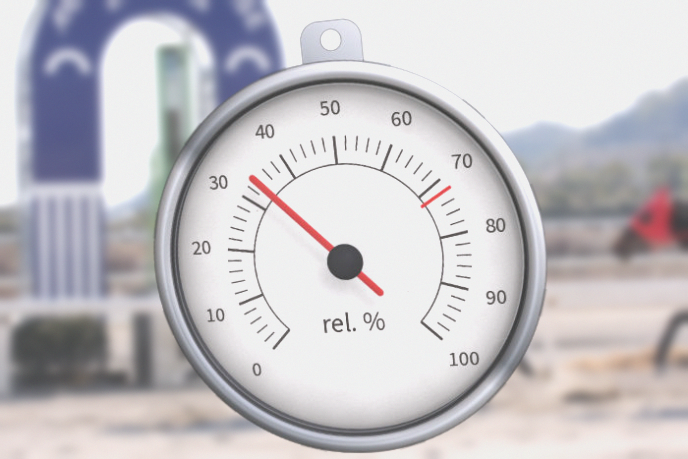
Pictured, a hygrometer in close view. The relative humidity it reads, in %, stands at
34 %
